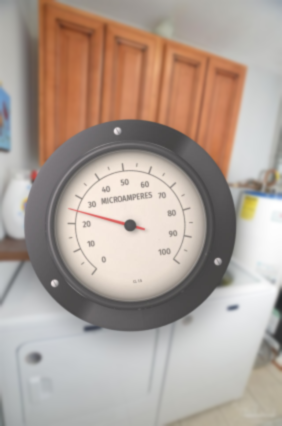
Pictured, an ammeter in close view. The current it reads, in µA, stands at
25 µA
